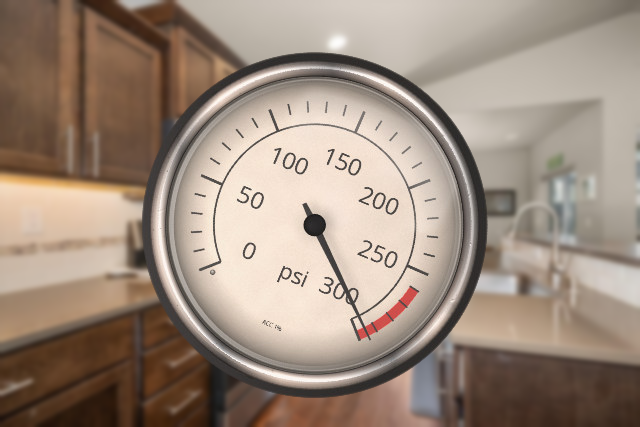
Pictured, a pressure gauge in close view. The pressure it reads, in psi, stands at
295 psi
